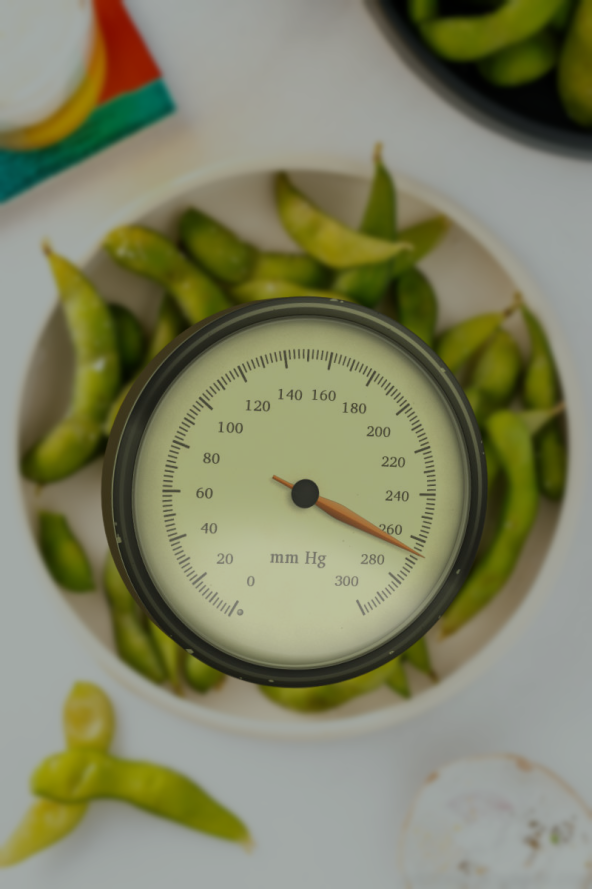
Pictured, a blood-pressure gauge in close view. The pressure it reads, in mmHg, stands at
266 mmHg
